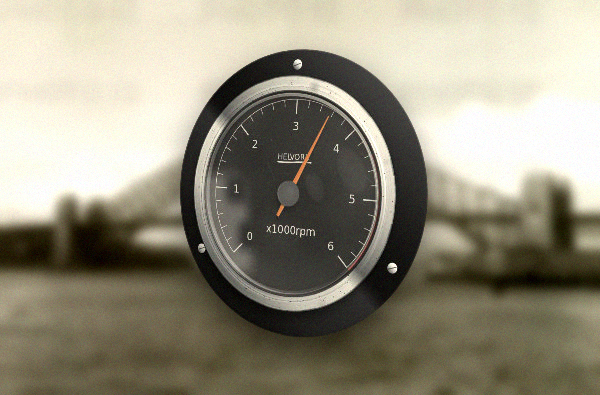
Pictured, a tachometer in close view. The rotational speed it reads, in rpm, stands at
3600 rpm
